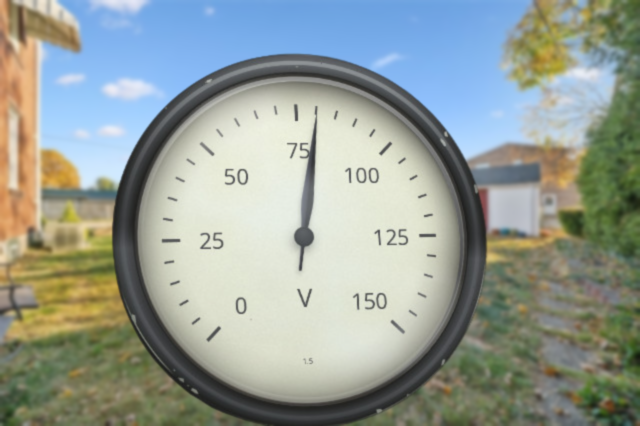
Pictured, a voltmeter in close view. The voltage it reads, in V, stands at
80 V
